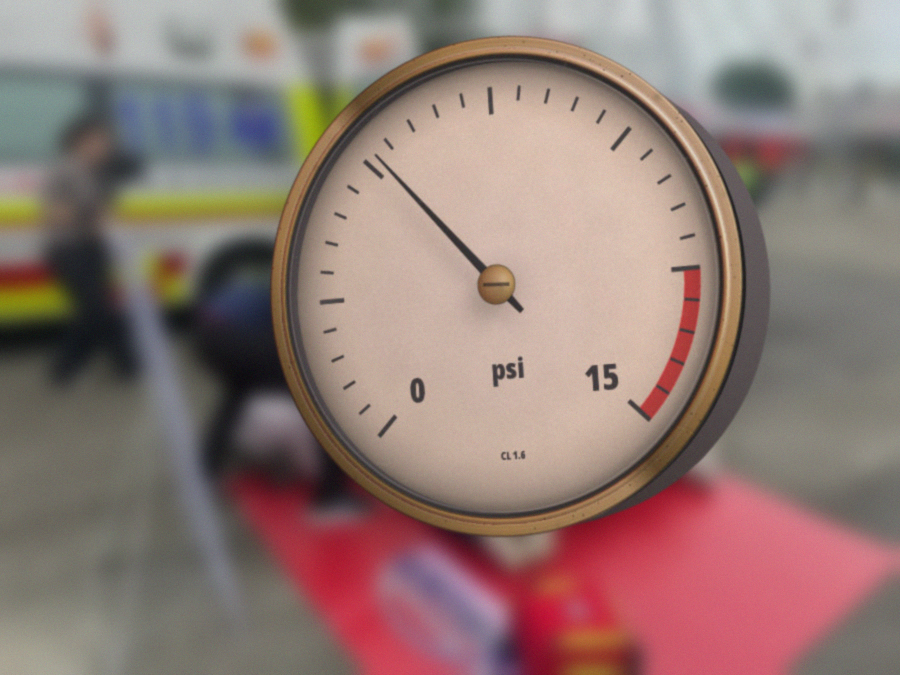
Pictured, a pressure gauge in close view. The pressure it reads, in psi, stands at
5.25 psi
